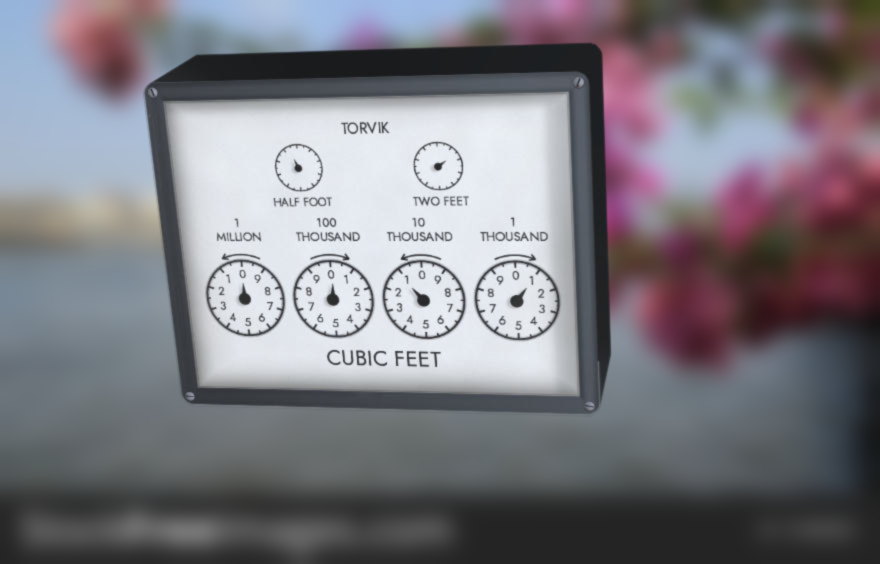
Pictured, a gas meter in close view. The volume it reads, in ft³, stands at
1100 ft³
